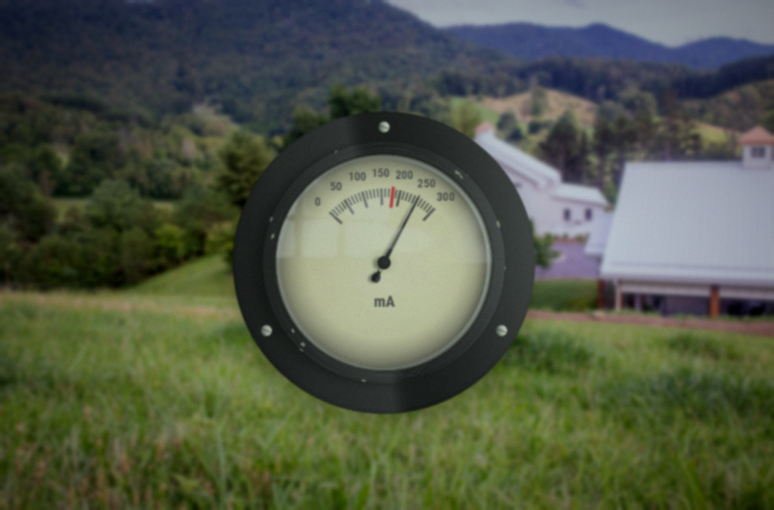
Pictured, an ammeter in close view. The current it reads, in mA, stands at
250 mA
